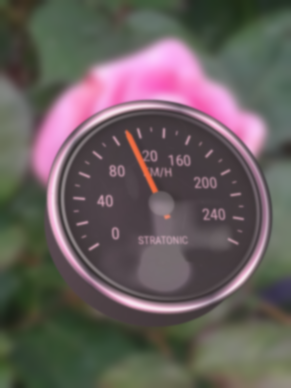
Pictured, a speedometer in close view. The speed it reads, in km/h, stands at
110 km/h
